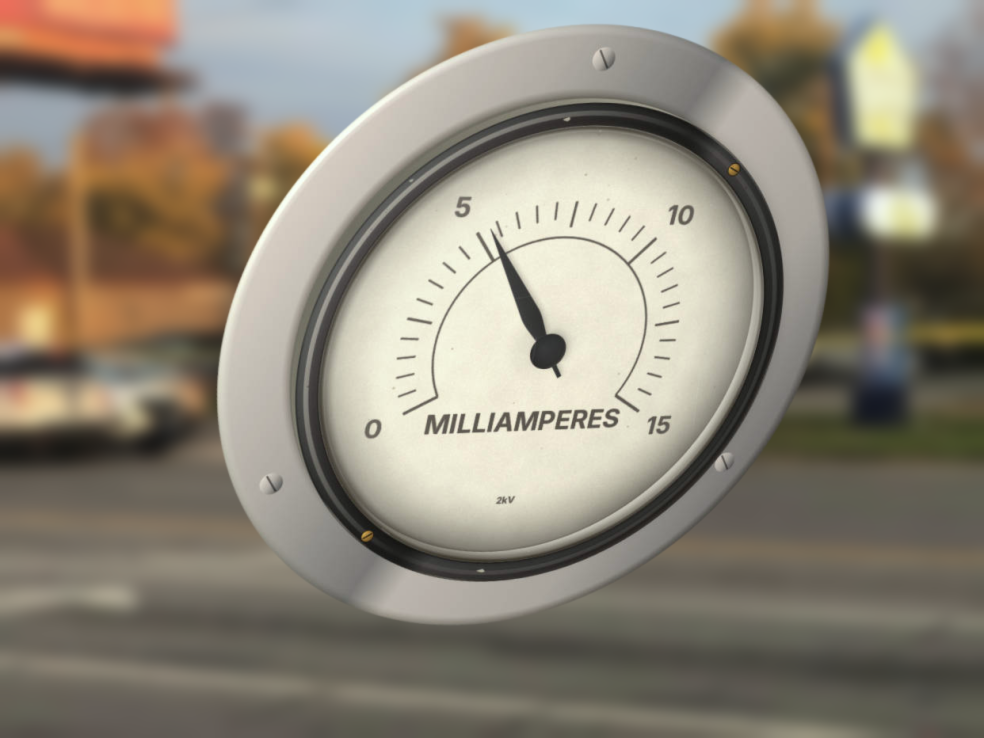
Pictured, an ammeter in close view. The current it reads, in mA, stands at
5.25 mA
